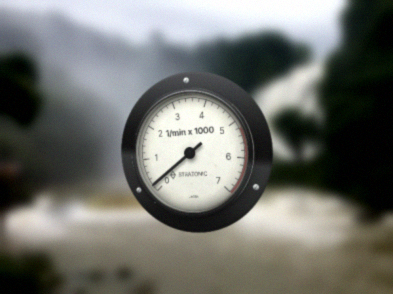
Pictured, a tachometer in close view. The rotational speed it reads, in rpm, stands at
200 rpm
